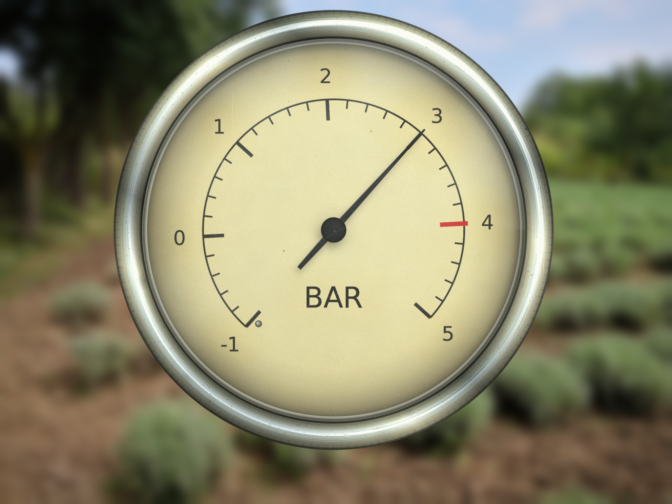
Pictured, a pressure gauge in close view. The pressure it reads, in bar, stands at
3 bar
